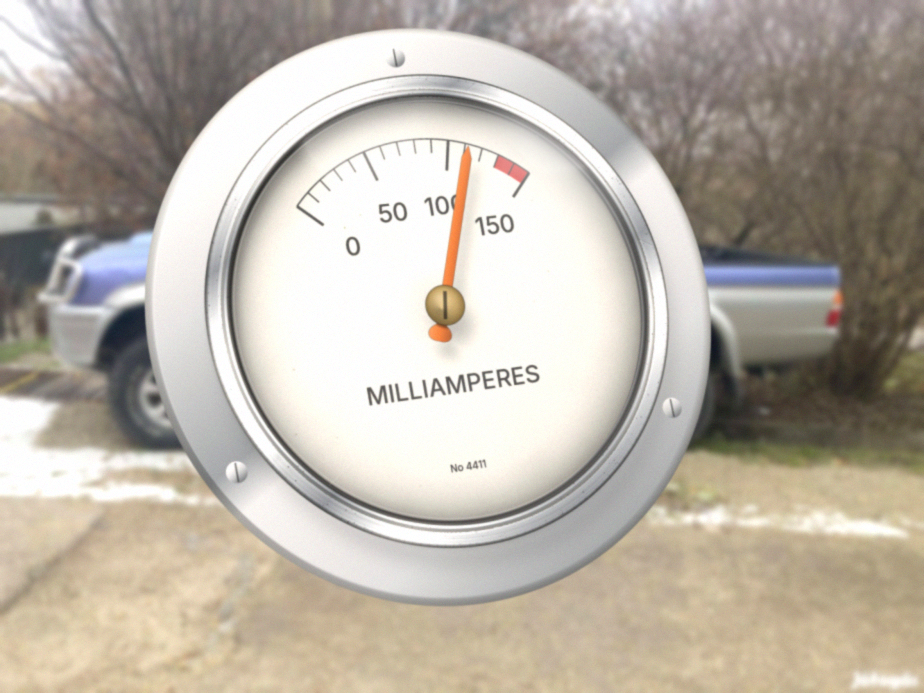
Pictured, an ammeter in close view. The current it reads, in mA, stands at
110 mA
